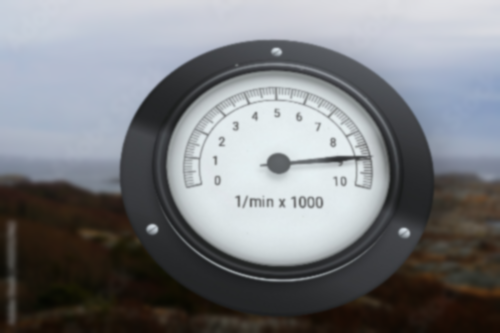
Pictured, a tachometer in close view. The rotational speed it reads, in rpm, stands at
9000 rpm
